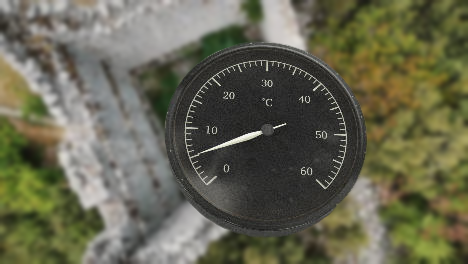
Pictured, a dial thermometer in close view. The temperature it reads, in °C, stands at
5 °C
